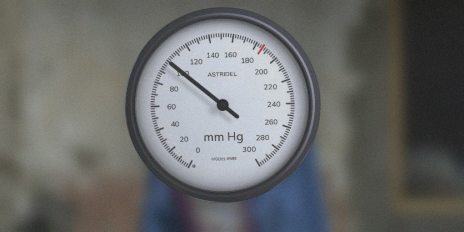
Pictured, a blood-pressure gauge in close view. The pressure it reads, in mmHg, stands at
100 mmHg
